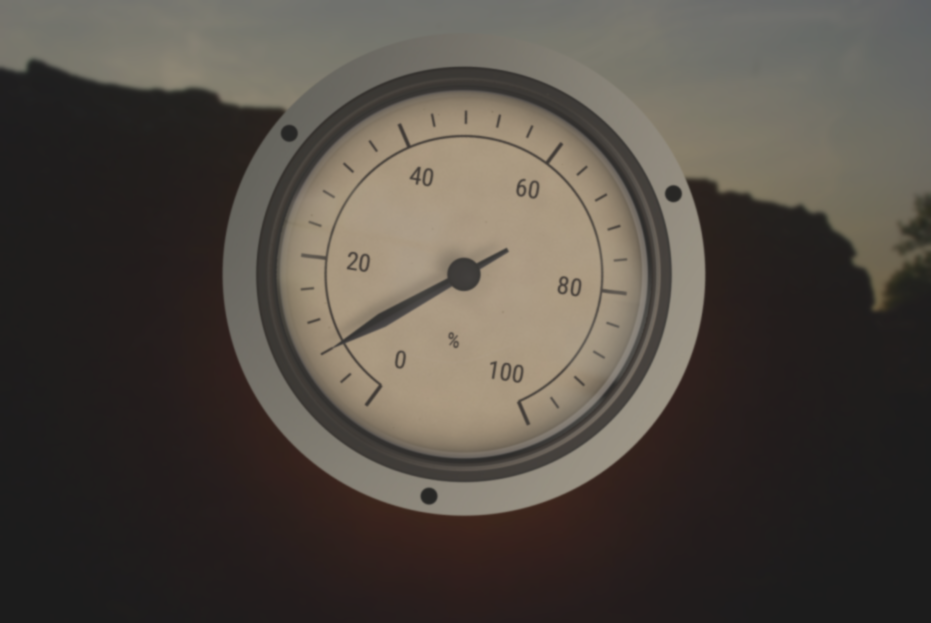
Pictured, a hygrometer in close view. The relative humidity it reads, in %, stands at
8 %
